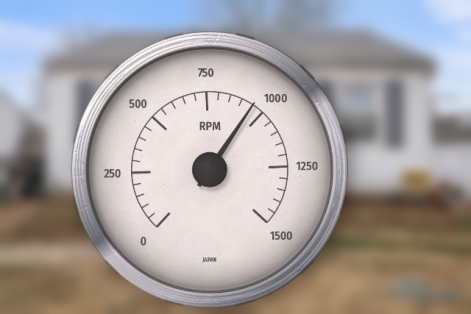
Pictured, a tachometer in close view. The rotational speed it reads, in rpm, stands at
950 rpm
